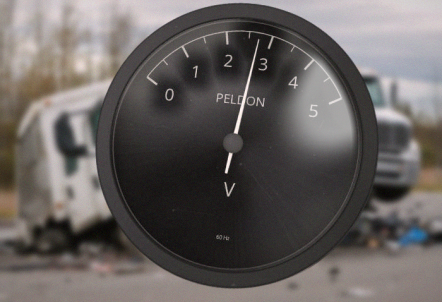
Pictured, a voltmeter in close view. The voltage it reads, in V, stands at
2.75 V
